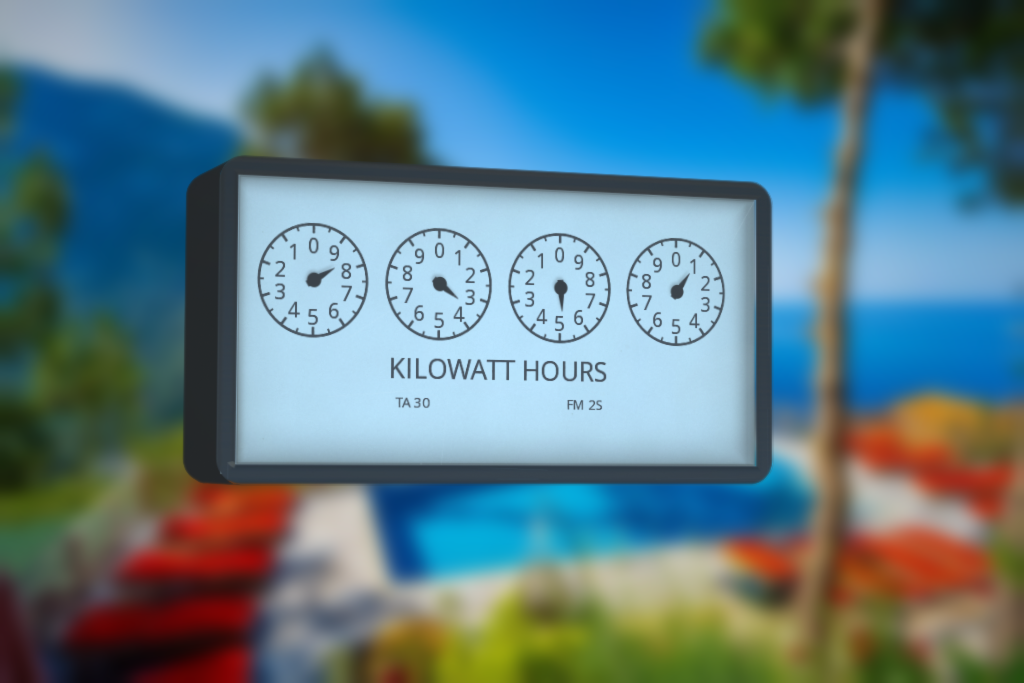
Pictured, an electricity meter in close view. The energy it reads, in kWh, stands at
8351 kWh
